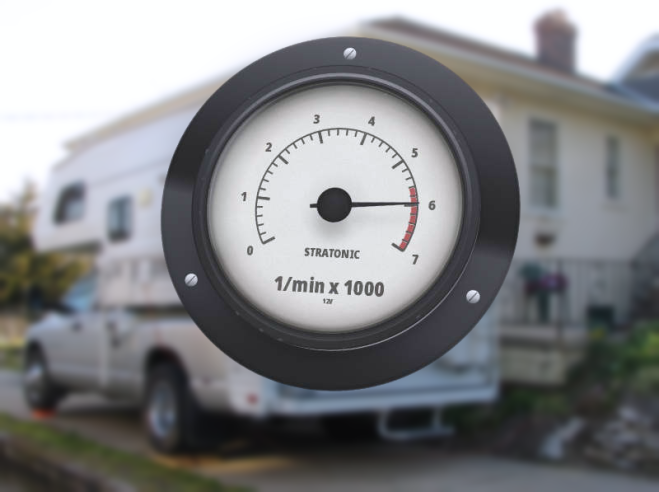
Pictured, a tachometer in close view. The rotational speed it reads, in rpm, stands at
6000 rpm
